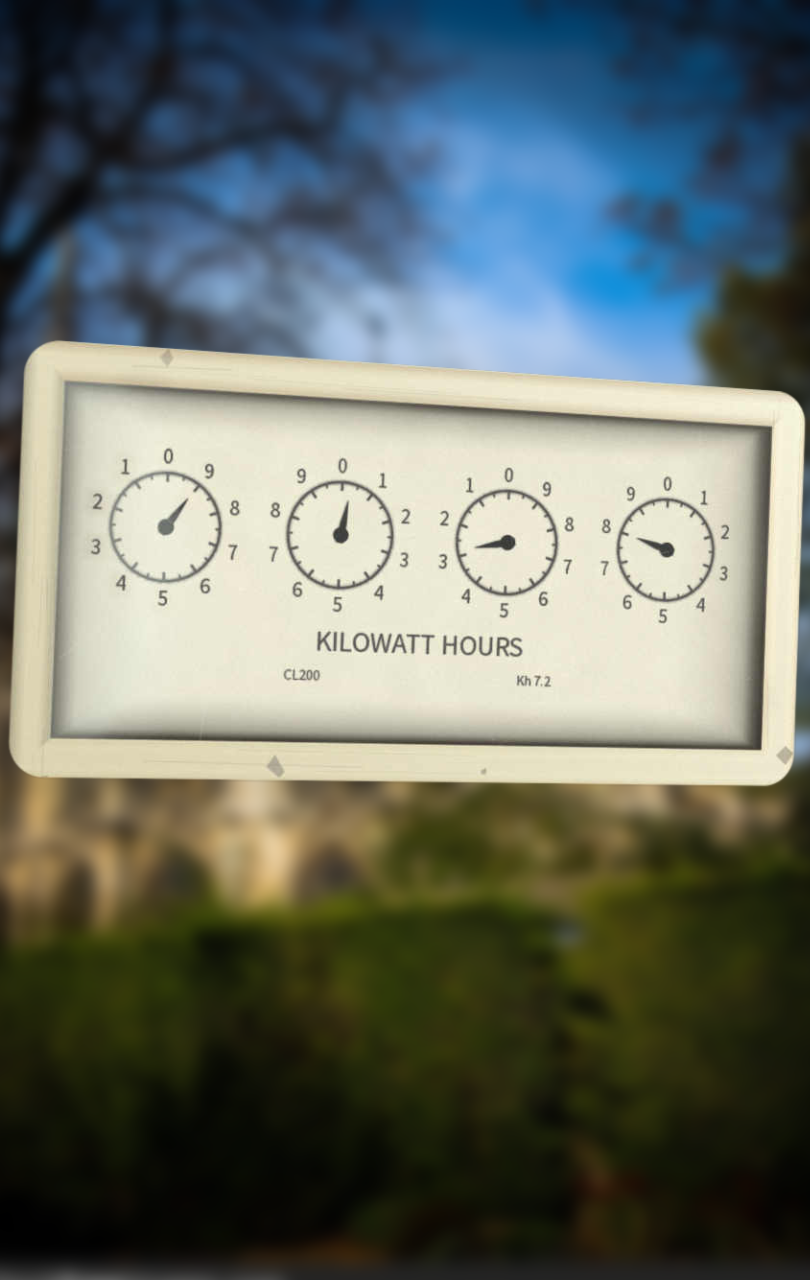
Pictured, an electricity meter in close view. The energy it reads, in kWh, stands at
9028 kWh
